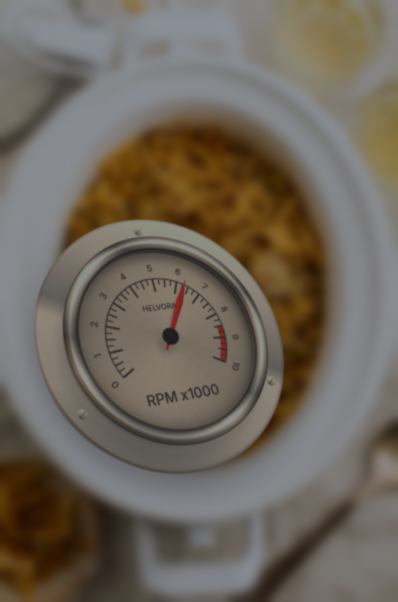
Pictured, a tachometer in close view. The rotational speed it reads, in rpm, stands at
6250 rpm
